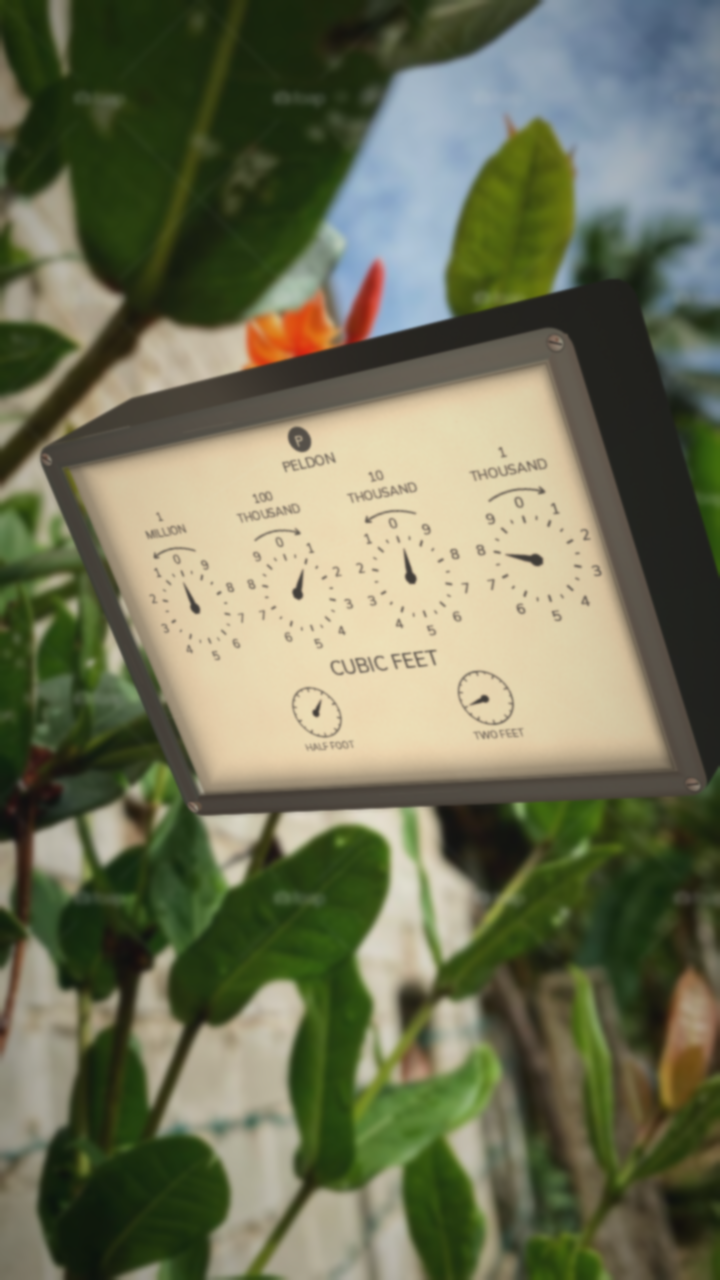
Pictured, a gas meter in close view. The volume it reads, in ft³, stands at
9800 ft³
